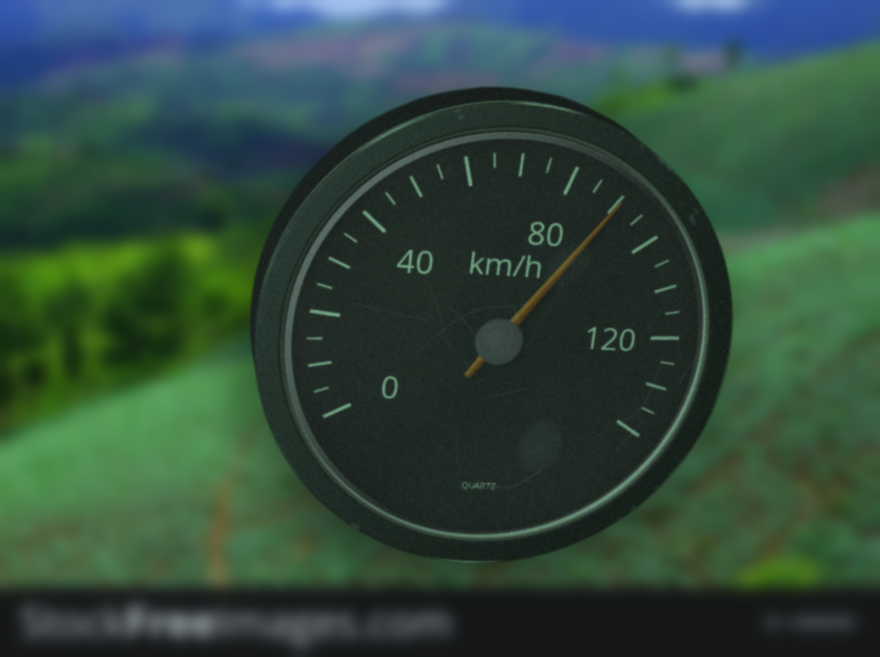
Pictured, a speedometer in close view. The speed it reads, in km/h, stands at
90 km/h
